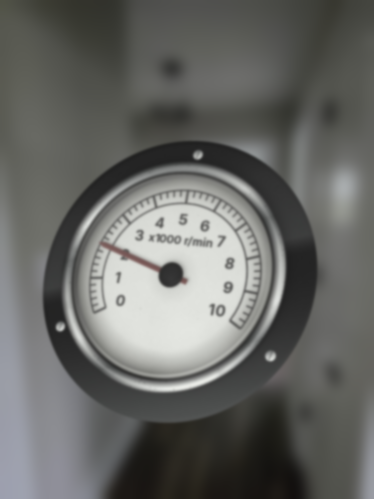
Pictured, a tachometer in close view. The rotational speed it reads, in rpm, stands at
2000 rpm
